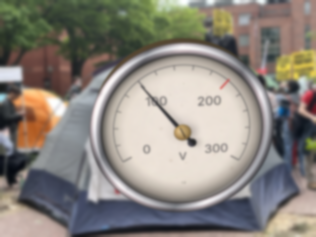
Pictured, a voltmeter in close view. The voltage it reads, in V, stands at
100 V
